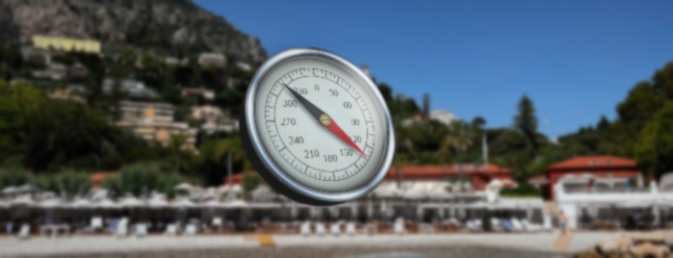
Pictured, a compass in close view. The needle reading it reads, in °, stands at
135 °
